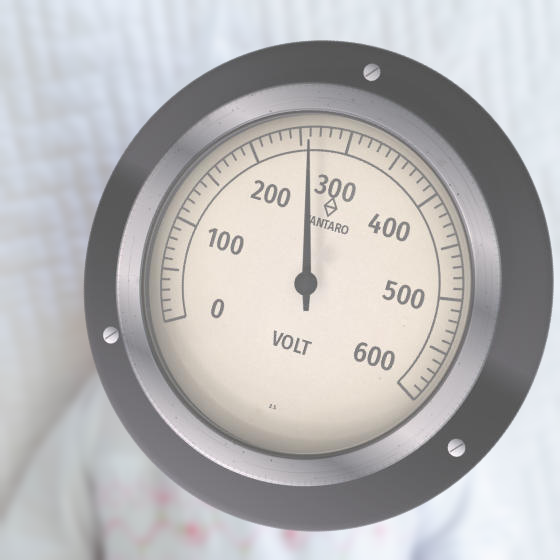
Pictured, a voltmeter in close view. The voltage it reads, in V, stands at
260 V
